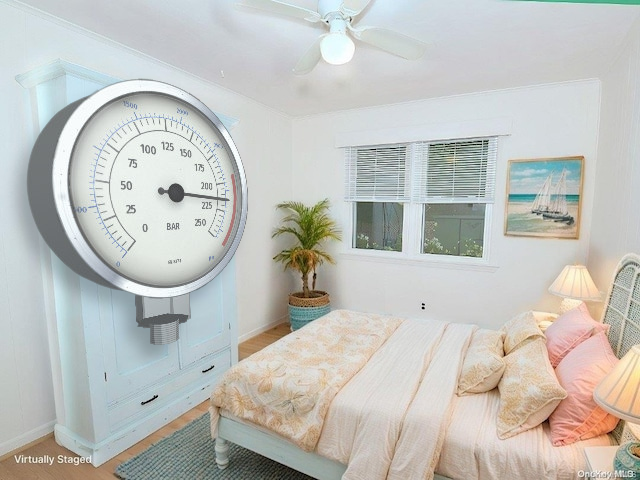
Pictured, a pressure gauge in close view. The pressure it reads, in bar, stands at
215 bar
